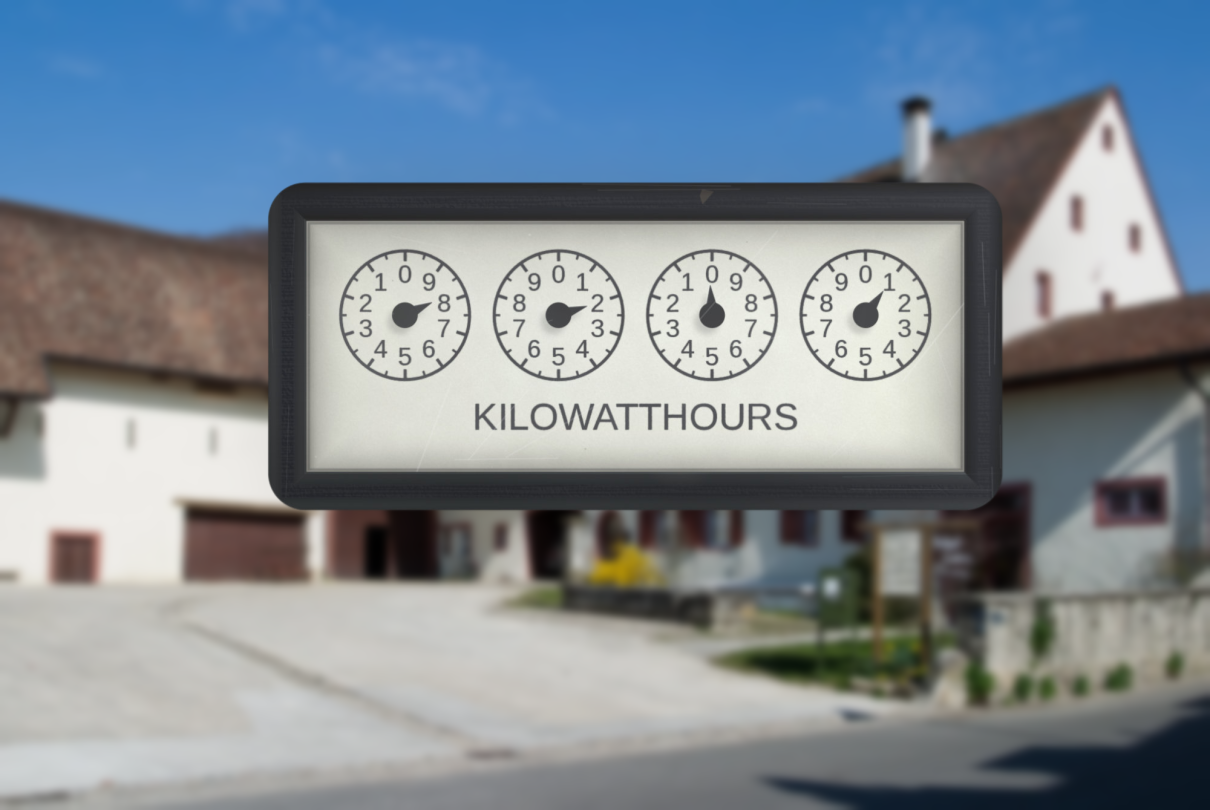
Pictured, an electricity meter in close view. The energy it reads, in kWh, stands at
8201 kWh
